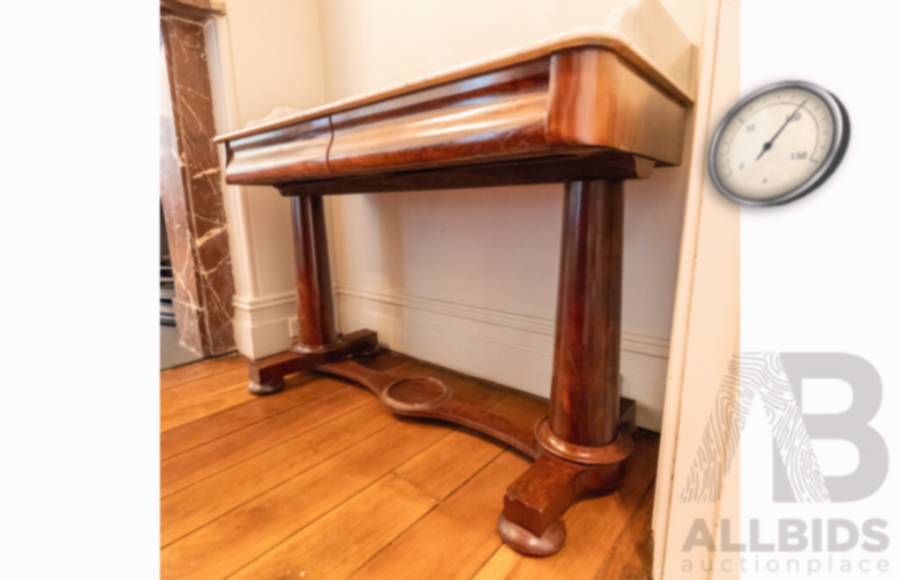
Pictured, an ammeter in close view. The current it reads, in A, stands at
100 A
